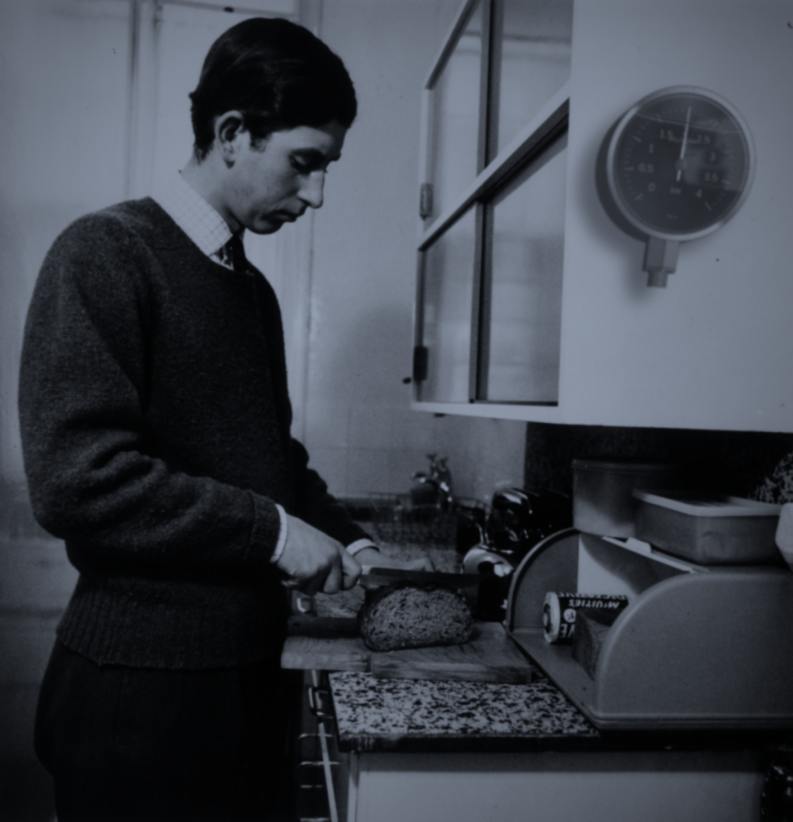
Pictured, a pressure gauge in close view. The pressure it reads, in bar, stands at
2 bar
